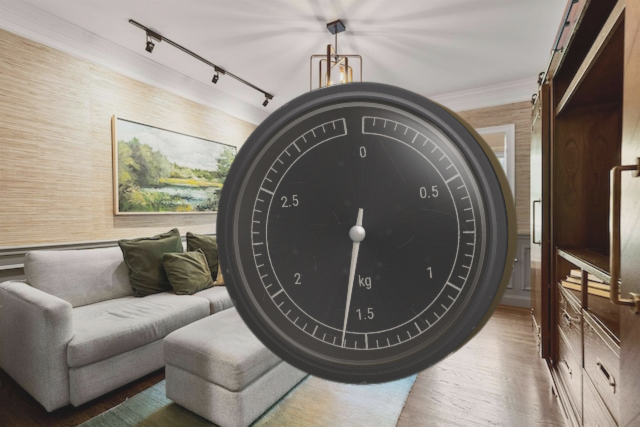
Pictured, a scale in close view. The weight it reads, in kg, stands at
1.6 kg
